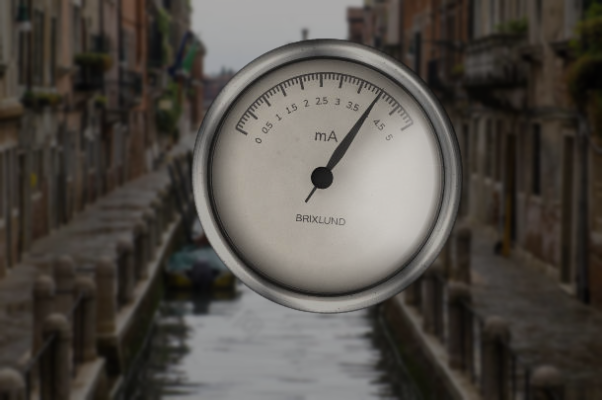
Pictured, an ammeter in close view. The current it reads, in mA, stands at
4 mA
